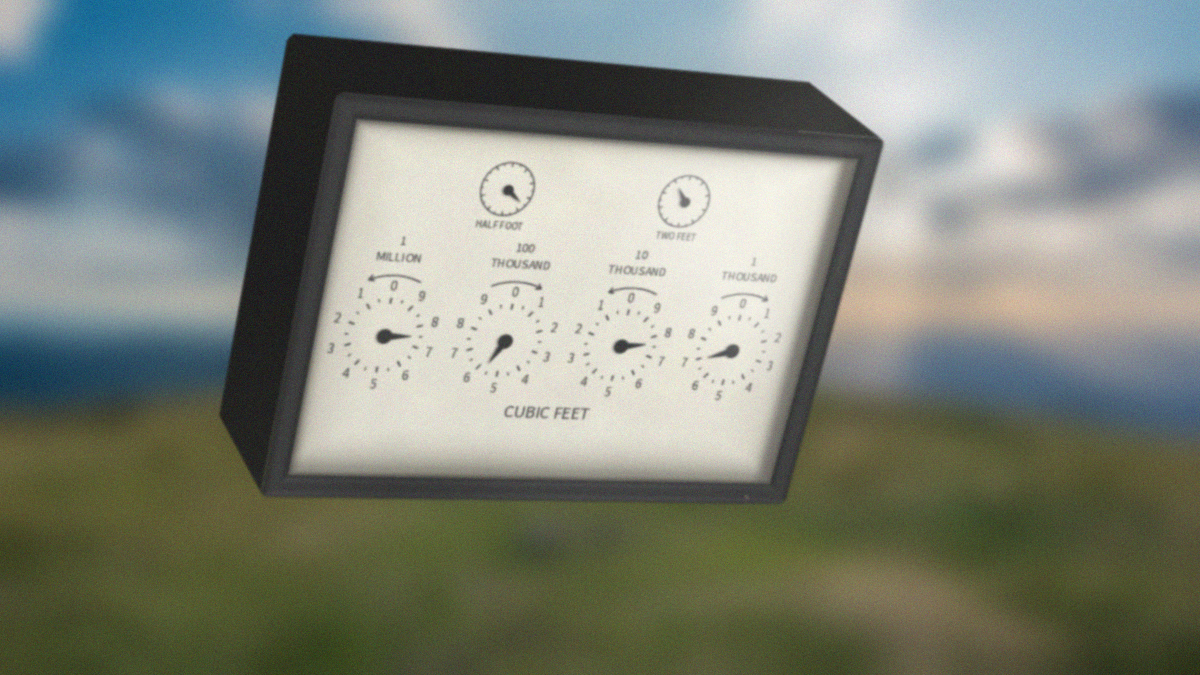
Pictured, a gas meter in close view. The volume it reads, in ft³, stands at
757700 ft³
